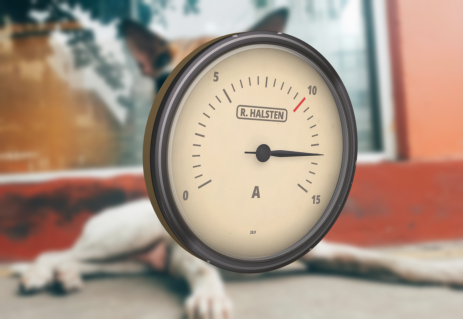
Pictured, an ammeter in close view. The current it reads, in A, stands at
13 A
